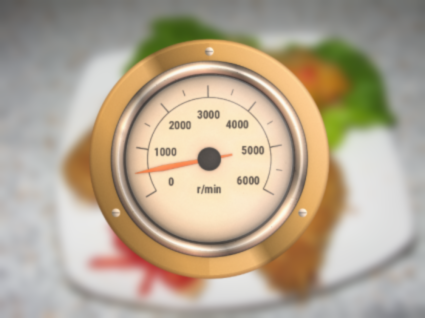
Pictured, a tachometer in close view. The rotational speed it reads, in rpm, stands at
500 rpm
